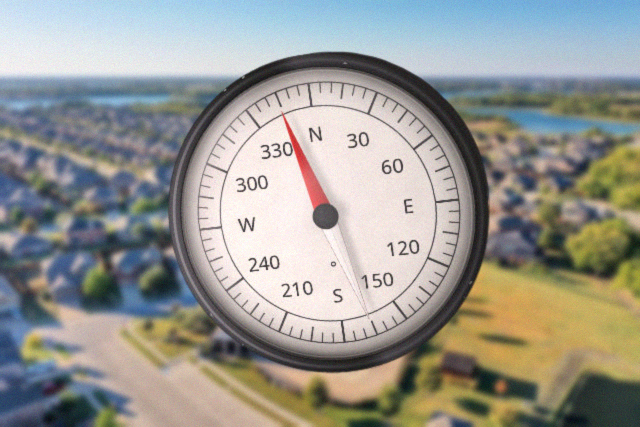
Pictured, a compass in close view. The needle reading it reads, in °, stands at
345 °
